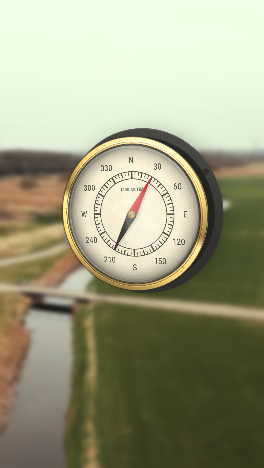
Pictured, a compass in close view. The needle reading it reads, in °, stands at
30 °
